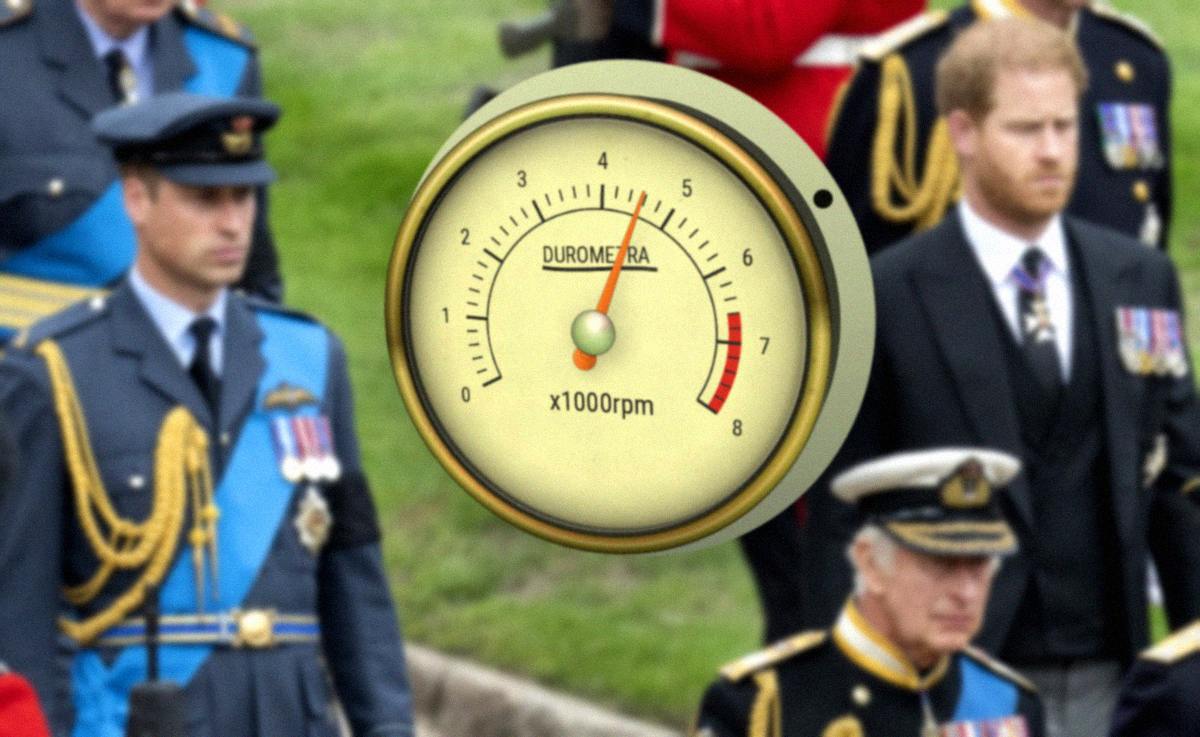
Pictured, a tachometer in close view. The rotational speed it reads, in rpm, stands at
4600 rpm
